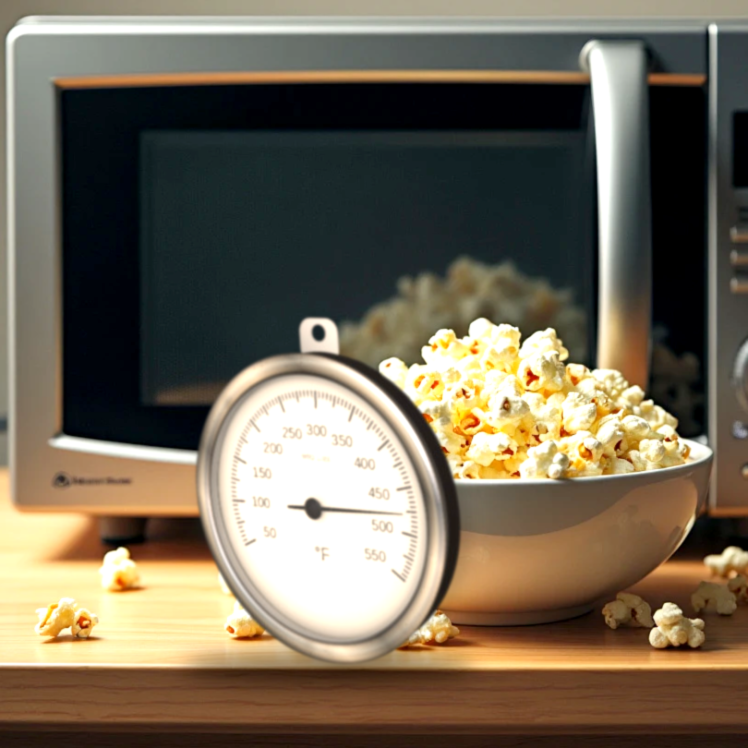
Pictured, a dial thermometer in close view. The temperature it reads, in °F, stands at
475 °F
